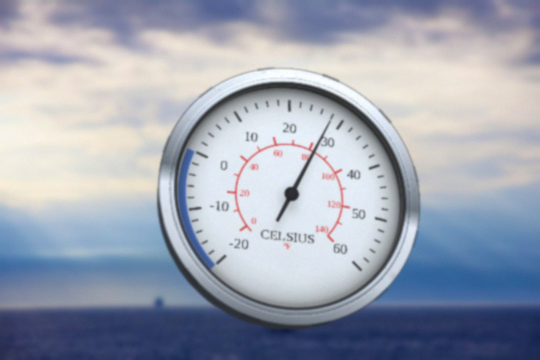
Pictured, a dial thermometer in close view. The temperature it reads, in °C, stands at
28 °C
